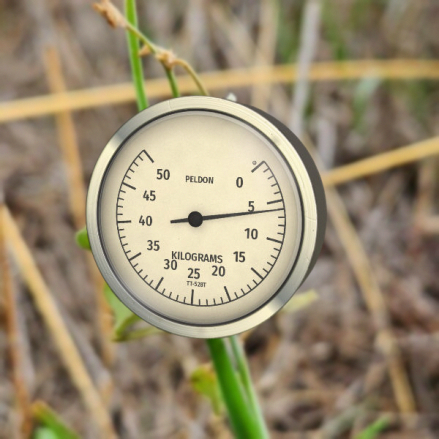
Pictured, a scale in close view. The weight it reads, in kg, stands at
6 kg
